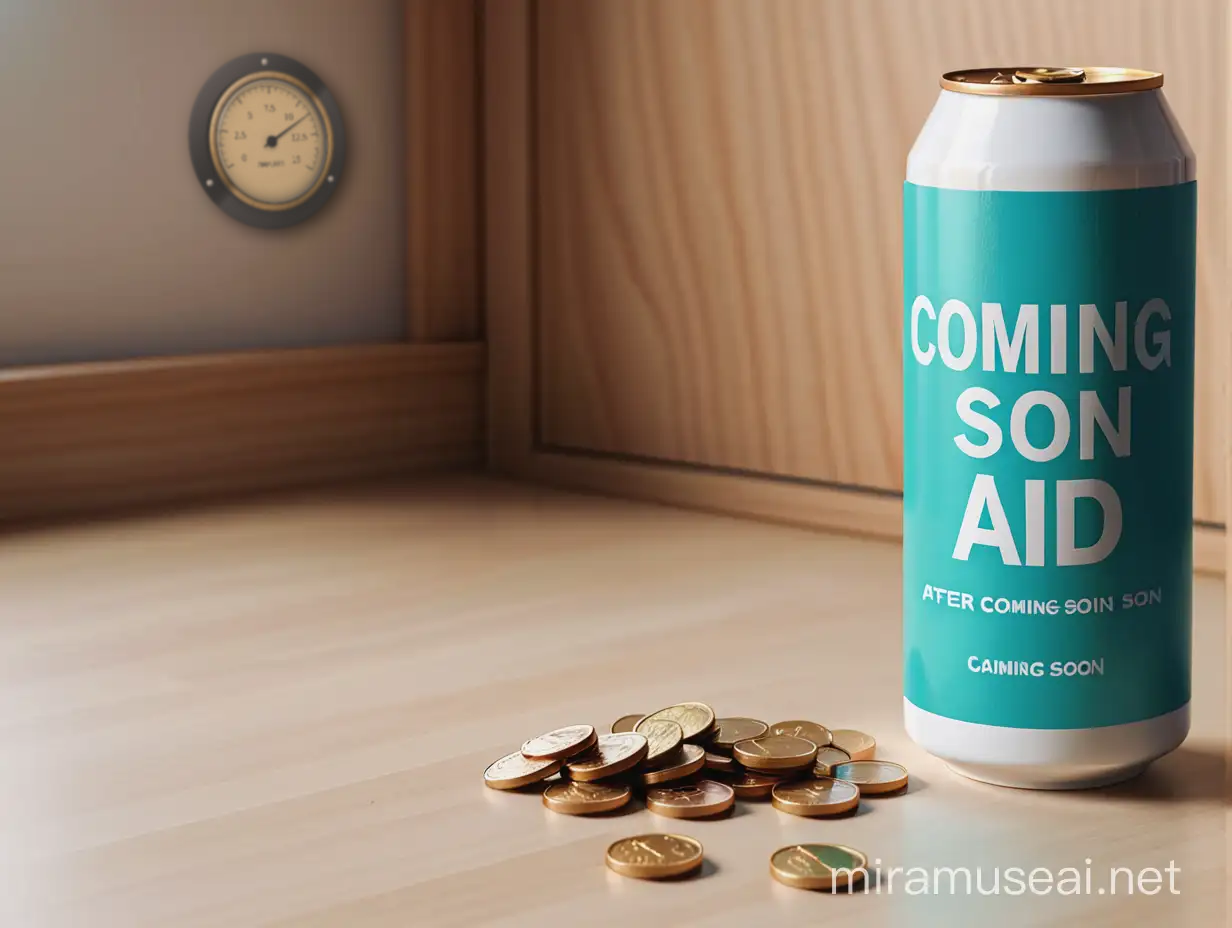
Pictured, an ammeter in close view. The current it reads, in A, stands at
11 A
